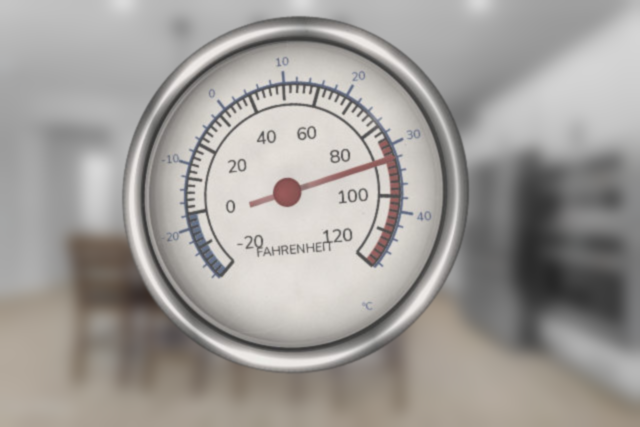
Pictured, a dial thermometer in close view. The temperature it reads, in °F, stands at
90 °F
